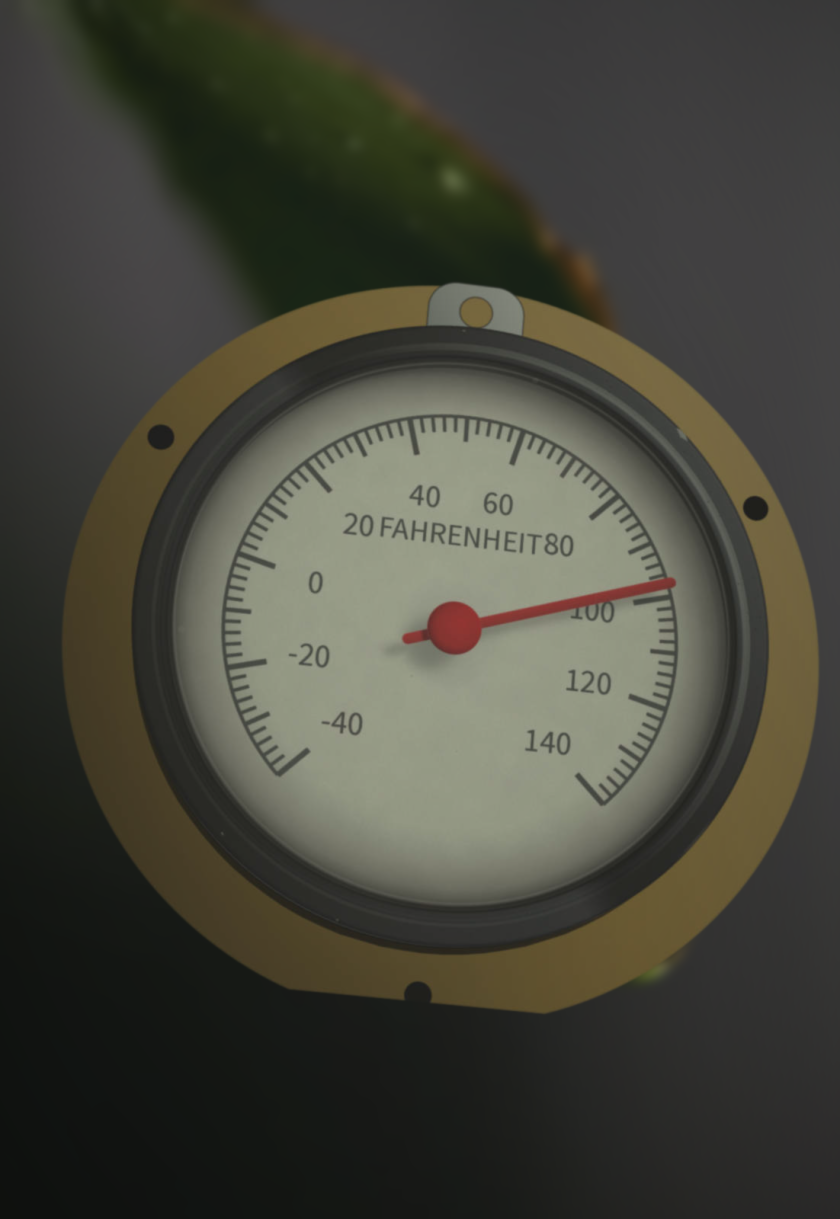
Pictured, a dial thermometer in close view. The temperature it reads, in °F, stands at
98 °F
